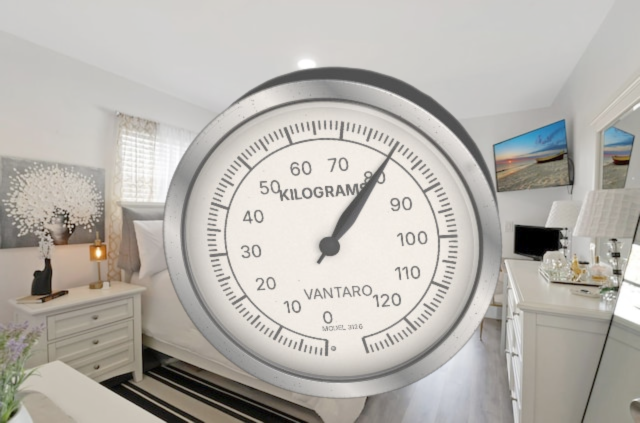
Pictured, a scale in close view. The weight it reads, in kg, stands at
80 kg
